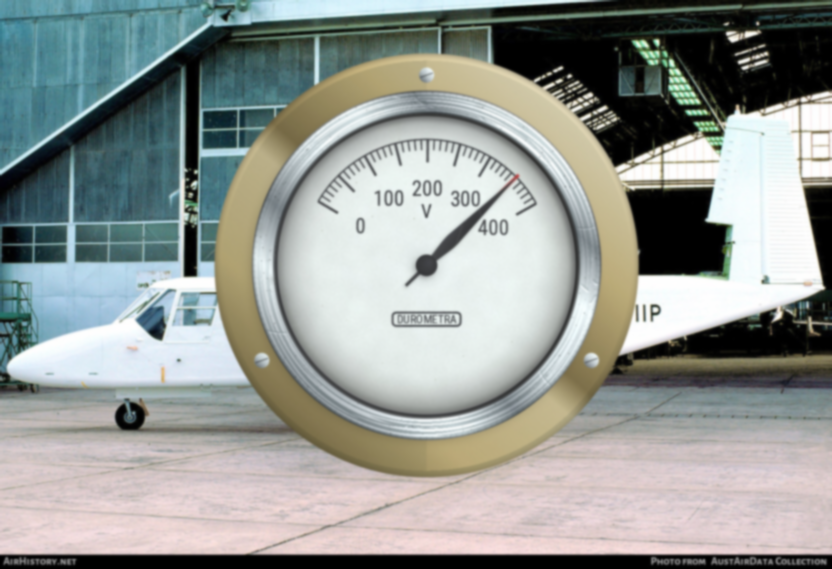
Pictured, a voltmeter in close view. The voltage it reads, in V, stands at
350 V
